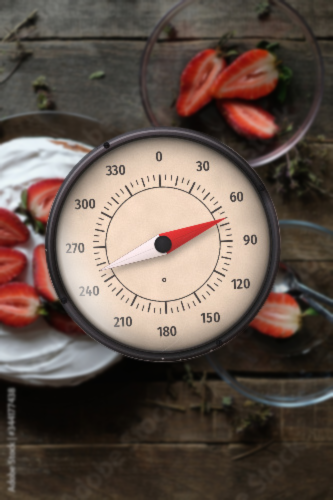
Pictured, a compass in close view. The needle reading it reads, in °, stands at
70 °
